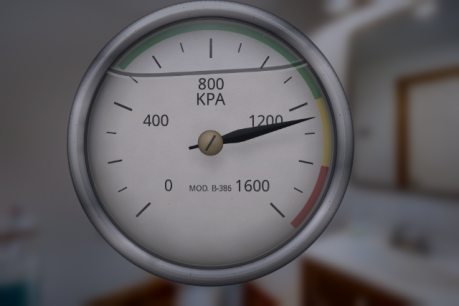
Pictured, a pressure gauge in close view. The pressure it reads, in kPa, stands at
1250 kPa
